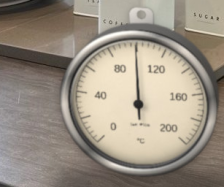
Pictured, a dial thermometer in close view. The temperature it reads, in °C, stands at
100 °C
